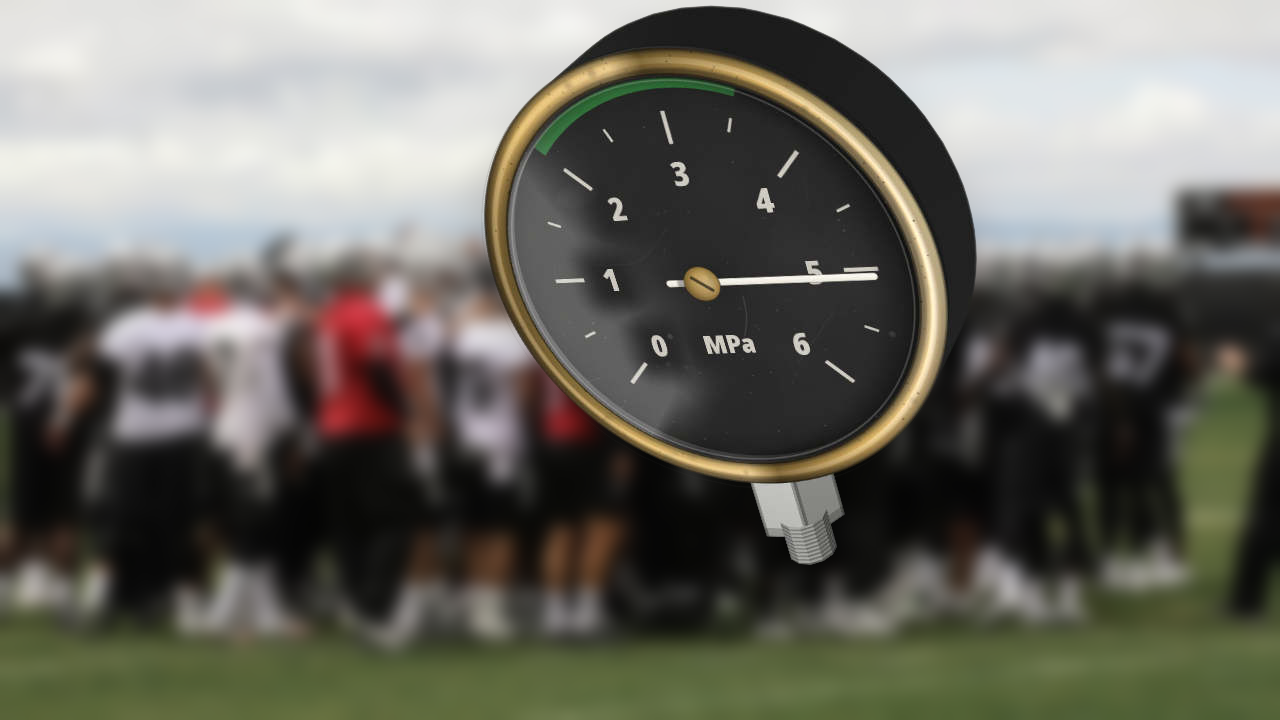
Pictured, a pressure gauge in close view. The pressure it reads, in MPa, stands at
5 MPa
